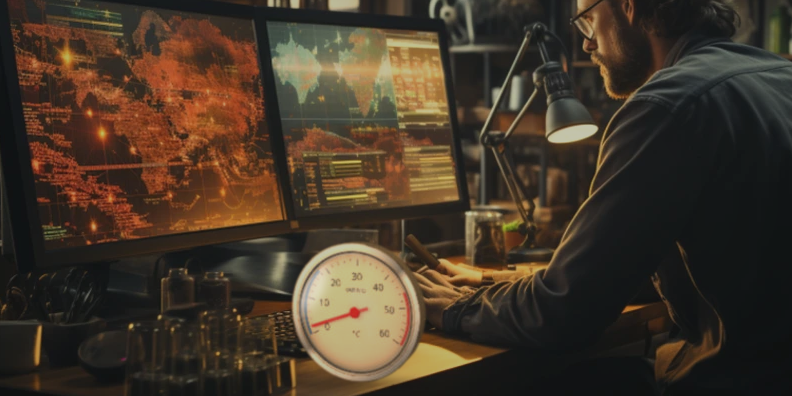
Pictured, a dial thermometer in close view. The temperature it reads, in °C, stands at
2 °C
